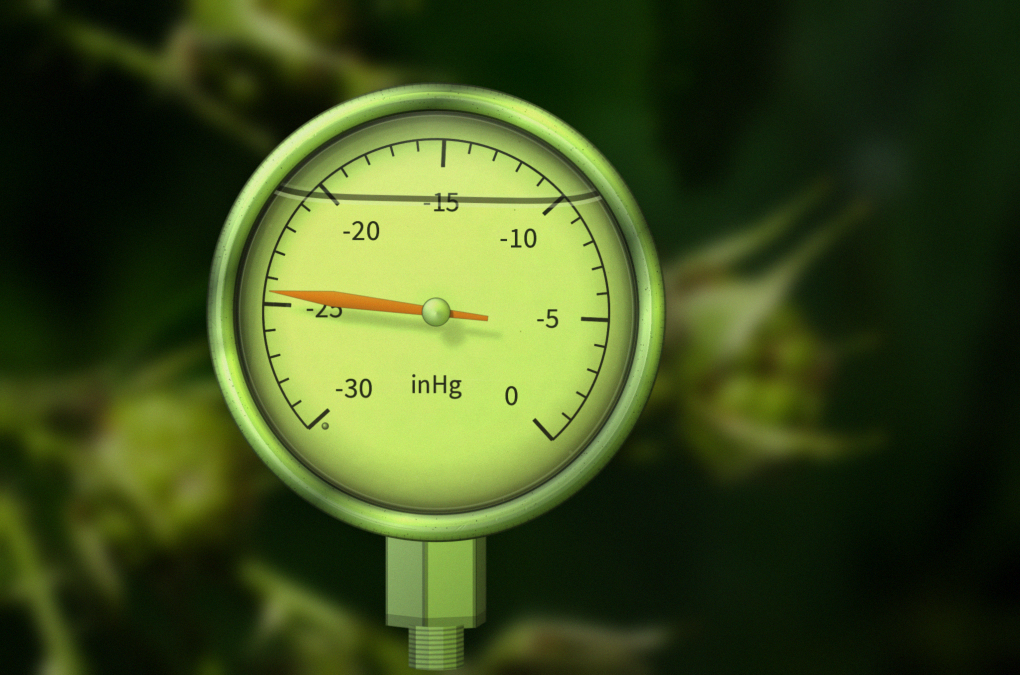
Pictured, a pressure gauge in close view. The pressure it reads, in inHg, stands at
-24.5 inHg
